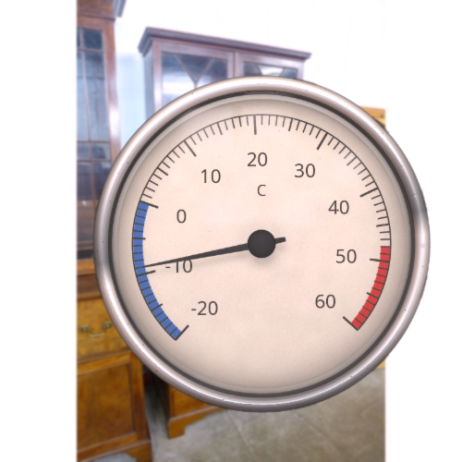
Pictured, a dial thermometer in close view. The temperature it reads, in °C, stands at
-9 °C
